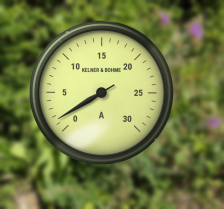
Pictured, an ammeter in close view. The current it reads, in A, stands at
1.5 A
